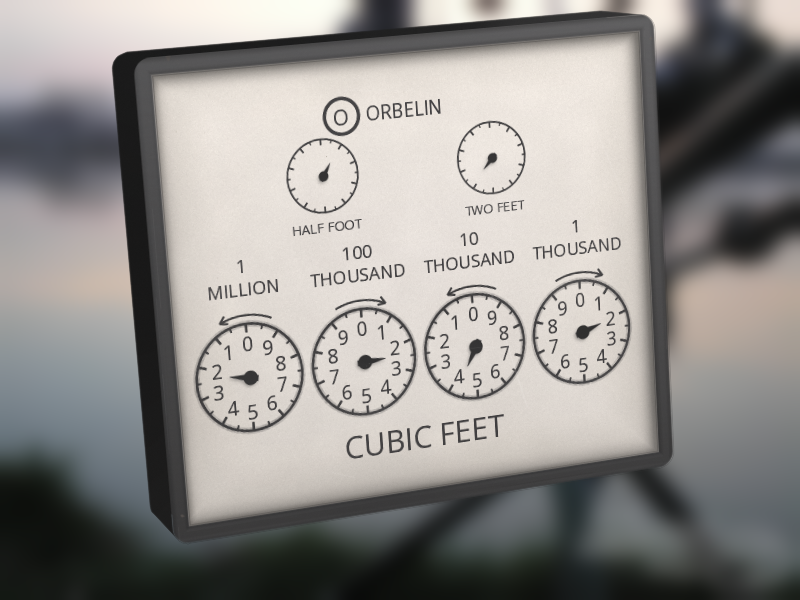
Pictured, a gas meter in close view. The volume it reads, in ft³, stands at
224200 ft³
